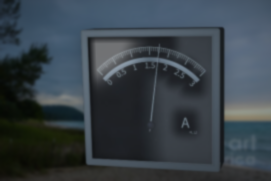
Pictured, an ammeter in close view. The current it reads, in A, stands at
1.75 A
